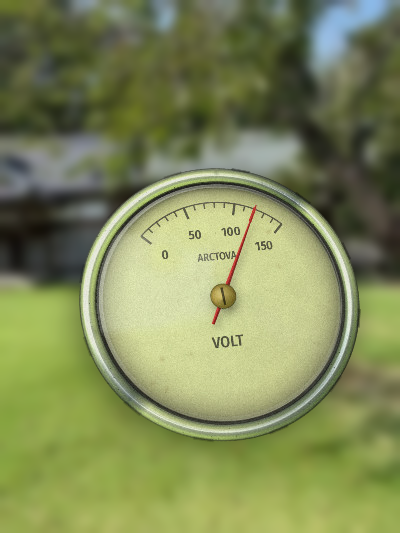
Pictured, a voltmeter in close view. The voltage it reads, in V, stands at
120 V
